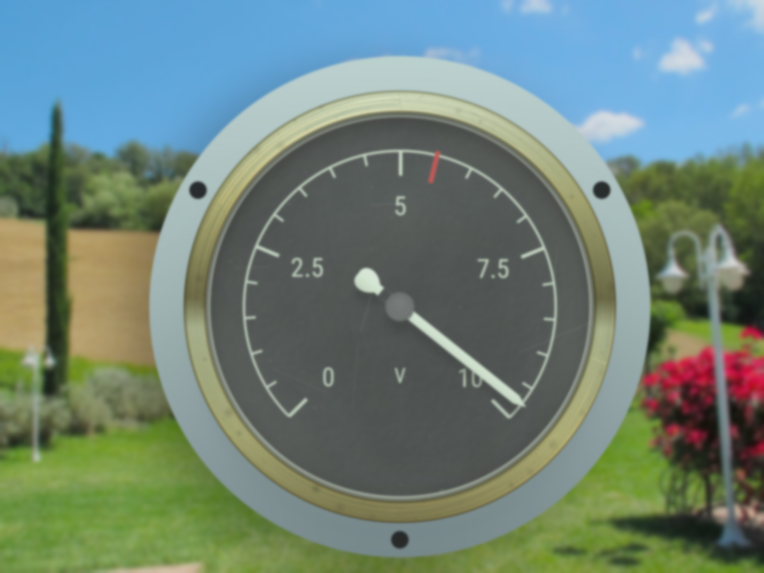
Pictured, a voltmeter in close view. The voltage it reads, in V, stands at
9.75 V
